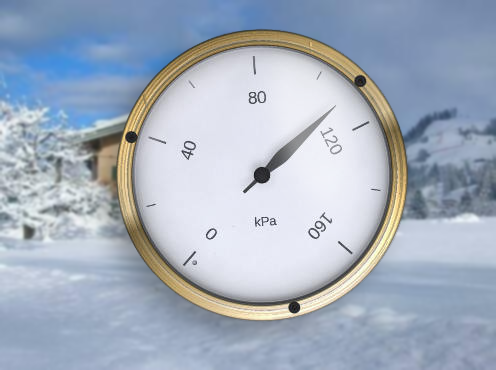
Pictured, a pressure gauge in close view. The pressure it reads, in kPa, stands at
110 kPa
